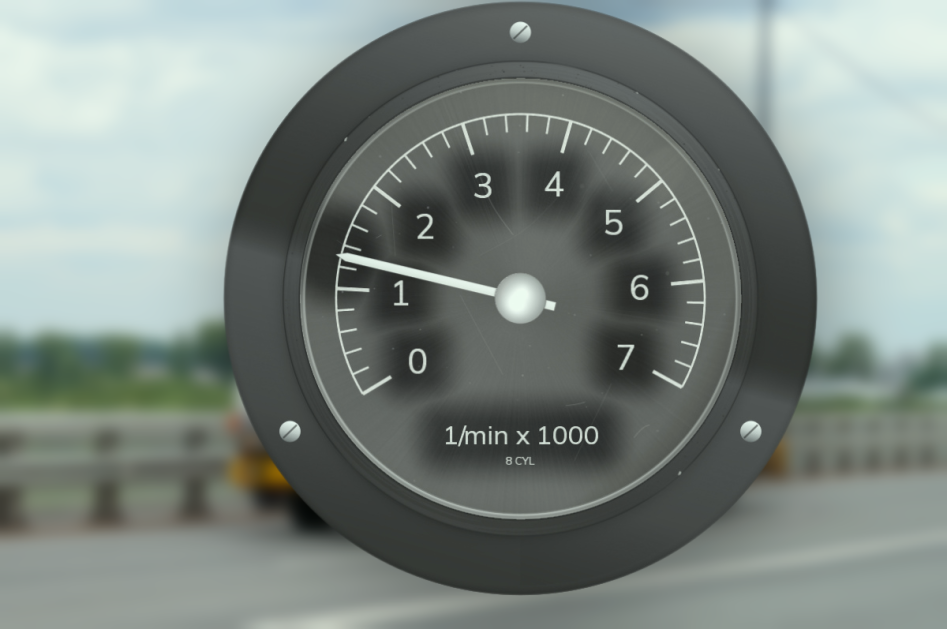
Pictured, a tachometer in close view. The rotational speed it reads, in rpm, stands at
1300 rpm
